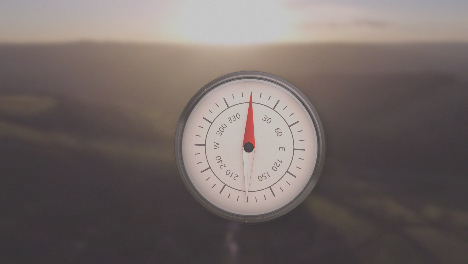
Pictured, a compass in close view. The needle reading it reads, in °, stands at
0 °
